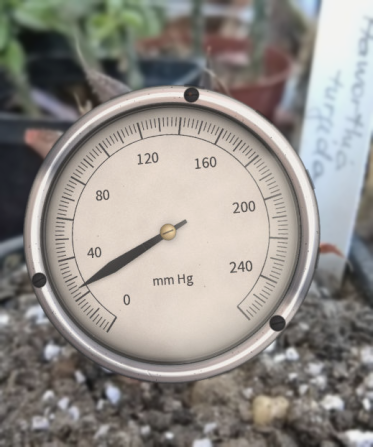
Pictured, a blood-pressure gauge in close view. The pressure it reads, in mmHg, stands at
24 mmHg
